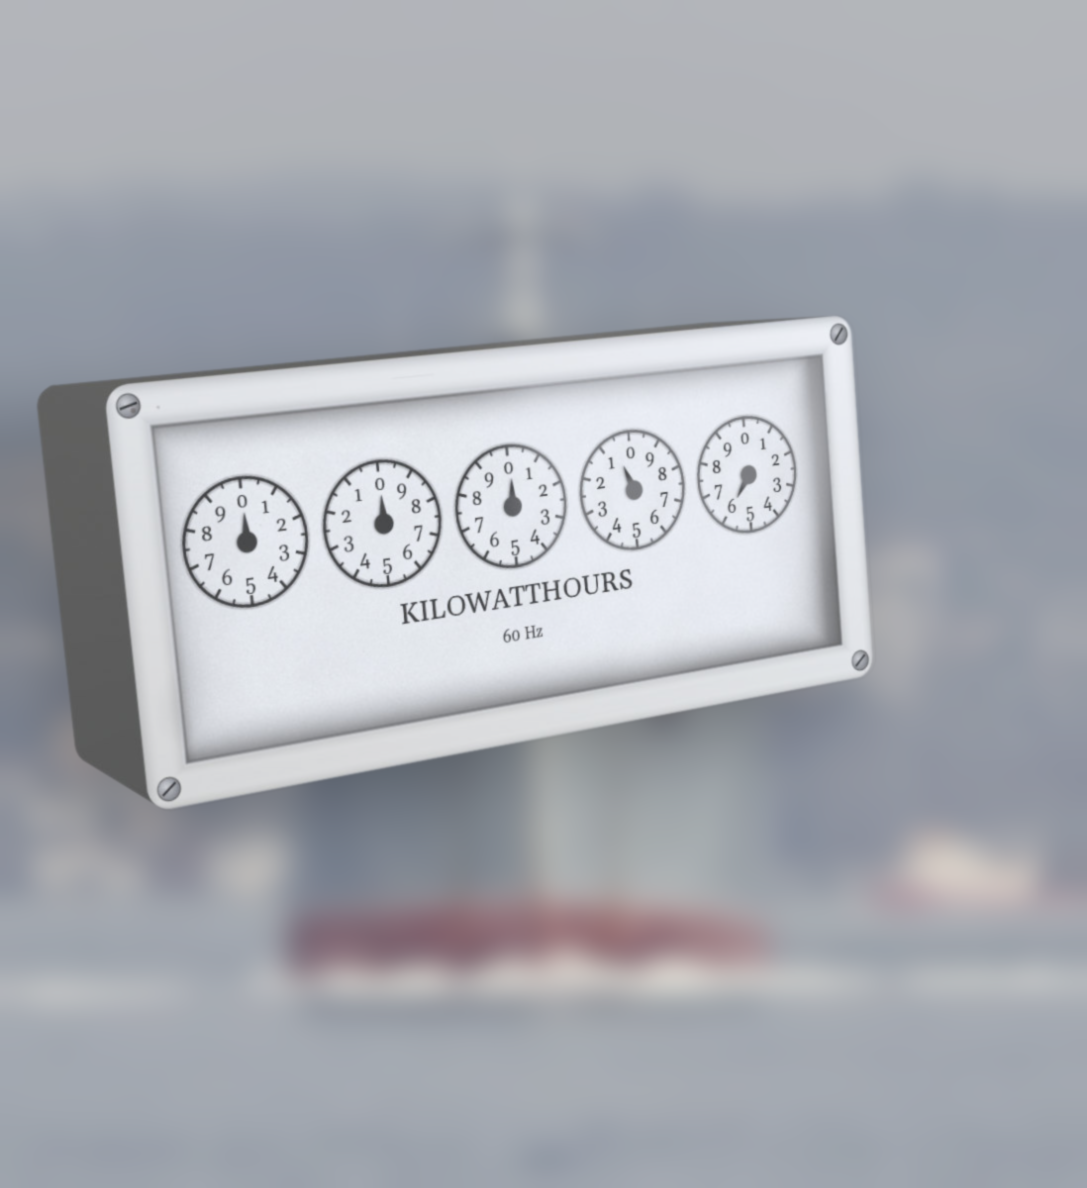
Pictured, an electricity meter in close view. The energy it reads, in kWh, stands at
6 kWh
